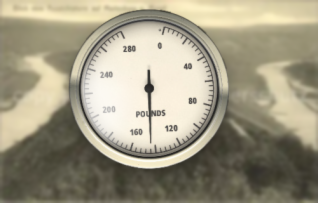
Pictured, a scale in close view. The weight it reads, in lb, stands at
144 lb
